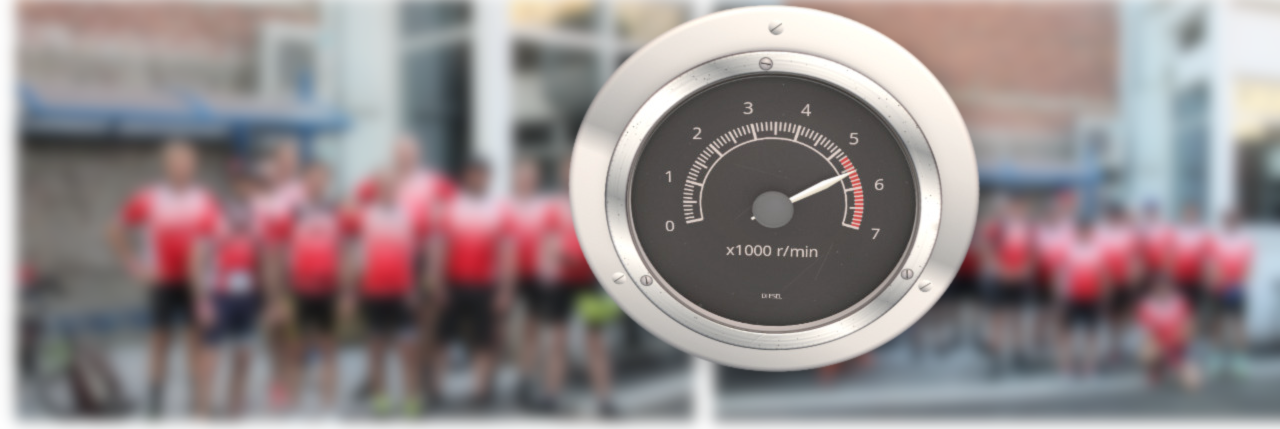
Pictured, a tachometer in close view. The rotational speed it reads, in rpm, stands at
5500 rpm
